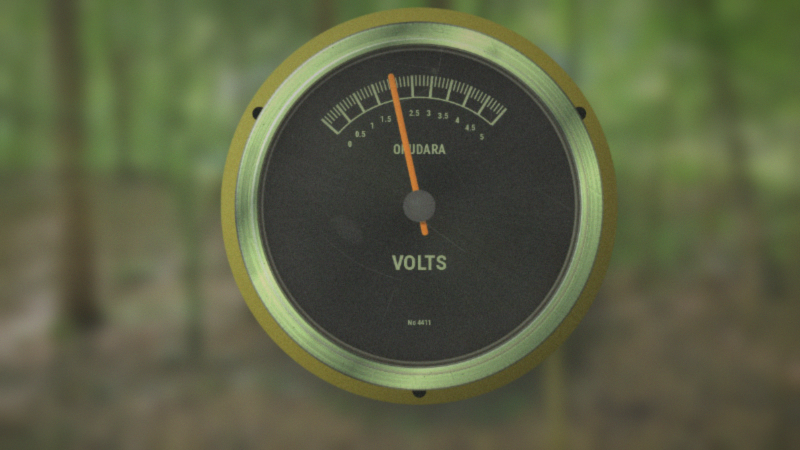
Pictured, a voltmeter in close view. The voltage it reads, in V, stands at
2 V
